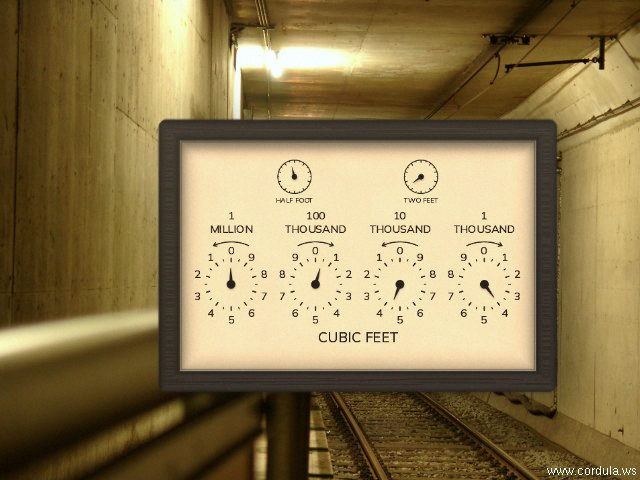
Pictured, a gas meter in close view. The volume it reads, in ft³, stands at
4400 ft³
